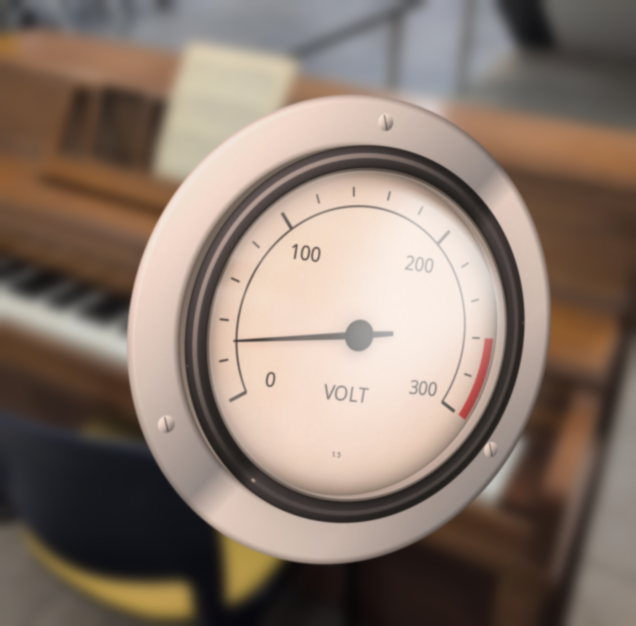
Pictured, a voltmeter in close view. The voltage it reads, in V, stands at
30 V
